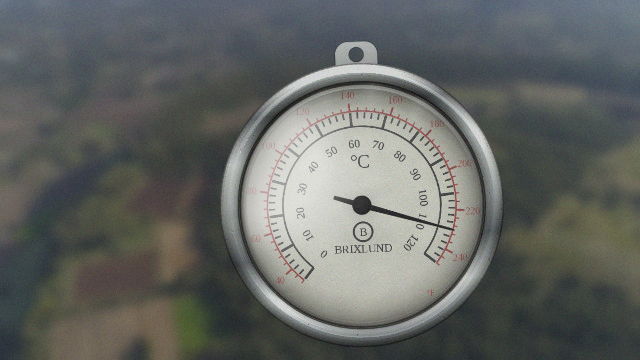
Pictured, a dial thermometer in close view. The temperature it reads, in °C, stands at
110 °C
